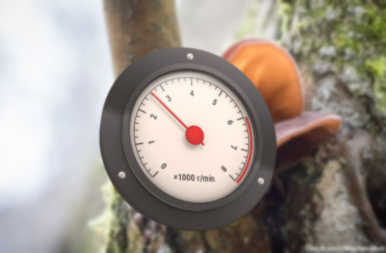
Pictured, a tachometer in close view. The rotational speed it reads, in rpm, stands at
2600 rpm
